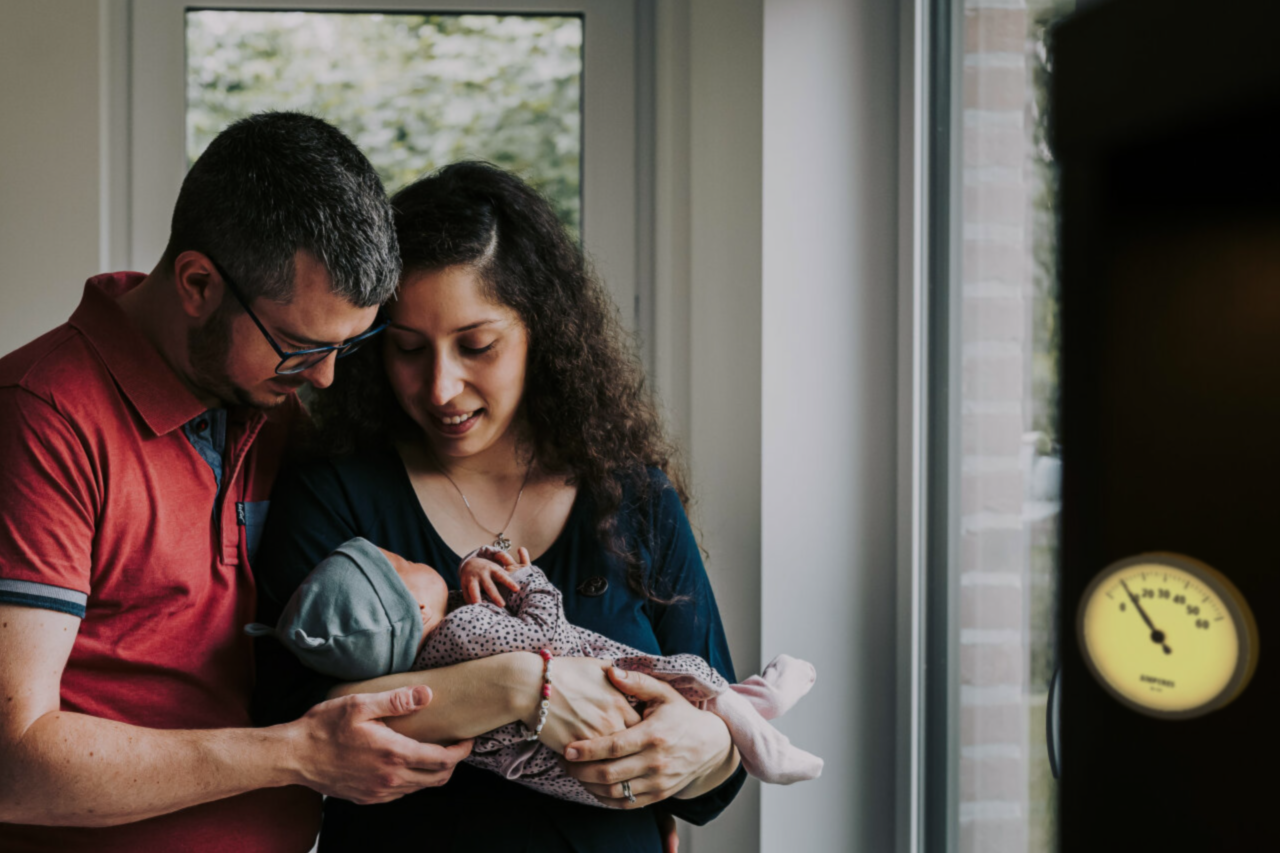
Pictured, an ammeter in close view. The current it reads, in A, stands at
10 A
